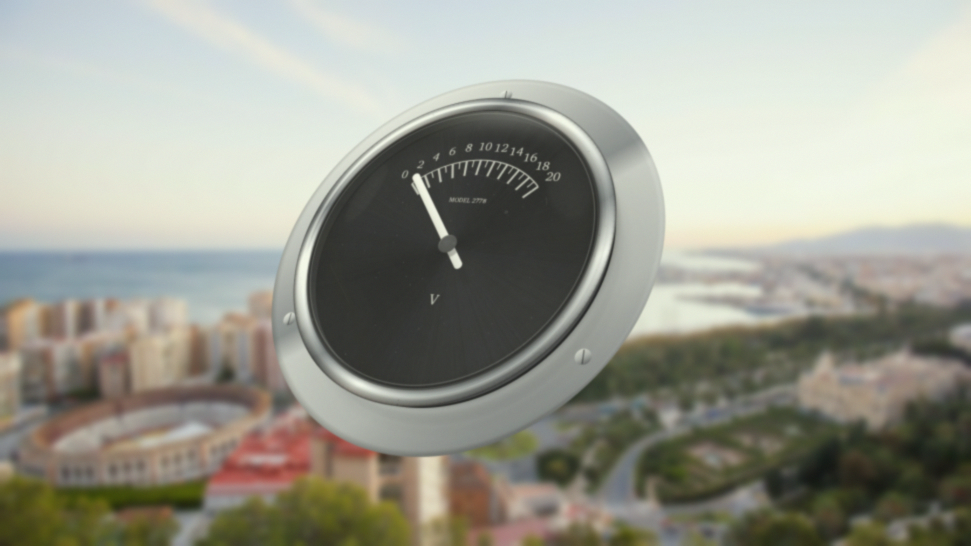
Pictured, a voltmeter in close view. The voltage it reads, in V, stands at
1 V
